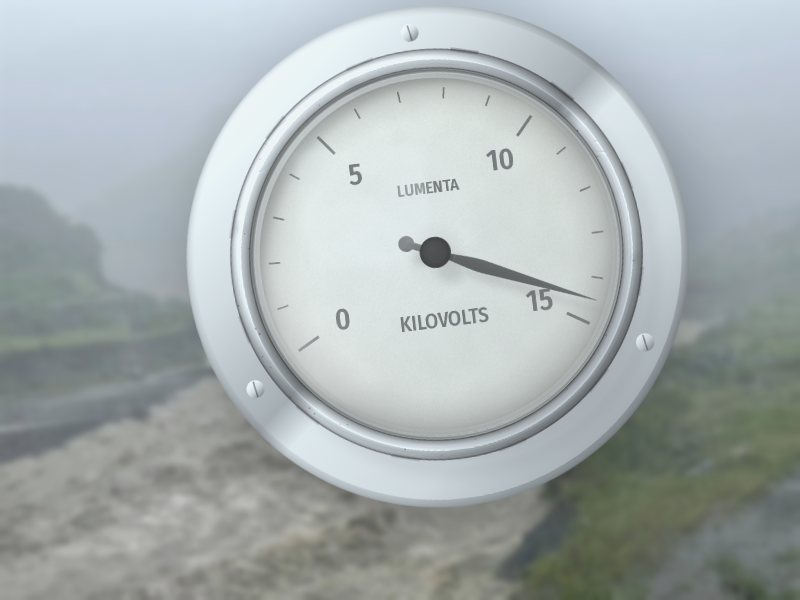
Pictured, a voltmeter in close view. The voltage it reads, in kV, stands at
14.5 kV
